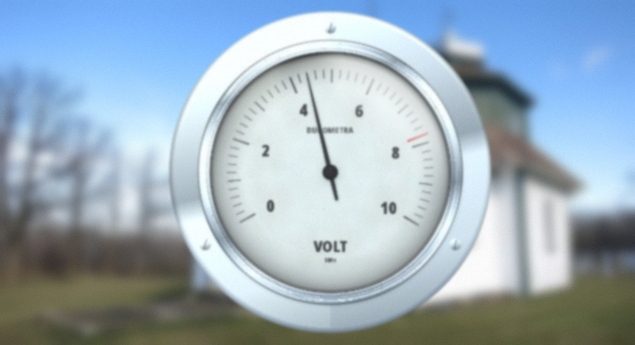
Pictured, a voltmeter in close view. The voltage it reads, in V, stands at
4.4 V
